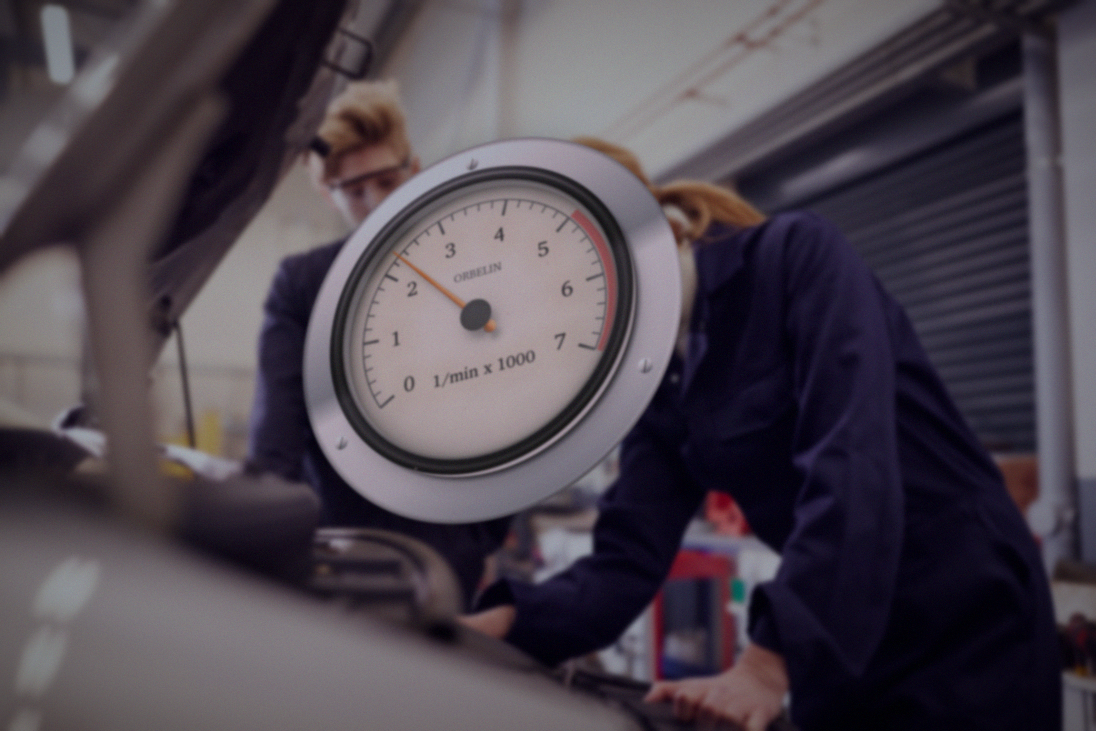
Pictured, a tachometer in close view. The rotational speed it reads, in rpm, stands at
2300 rpm
